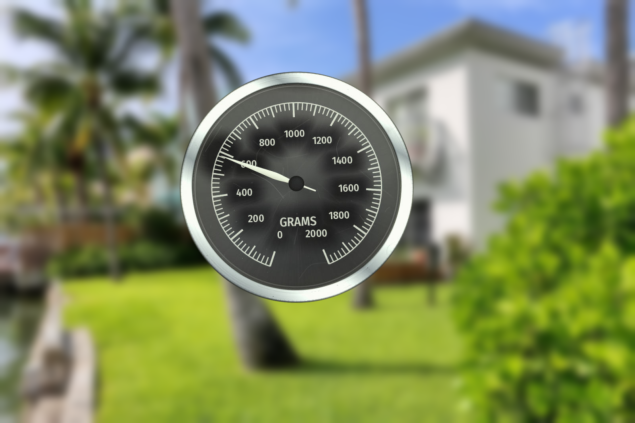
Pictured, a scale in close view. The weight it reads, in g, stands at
580 g
